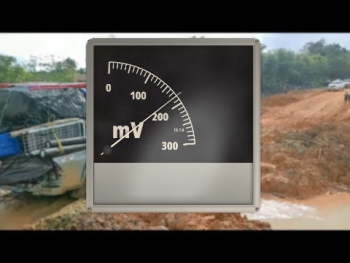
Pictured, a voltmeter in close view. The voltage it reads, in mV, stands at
180 mV
